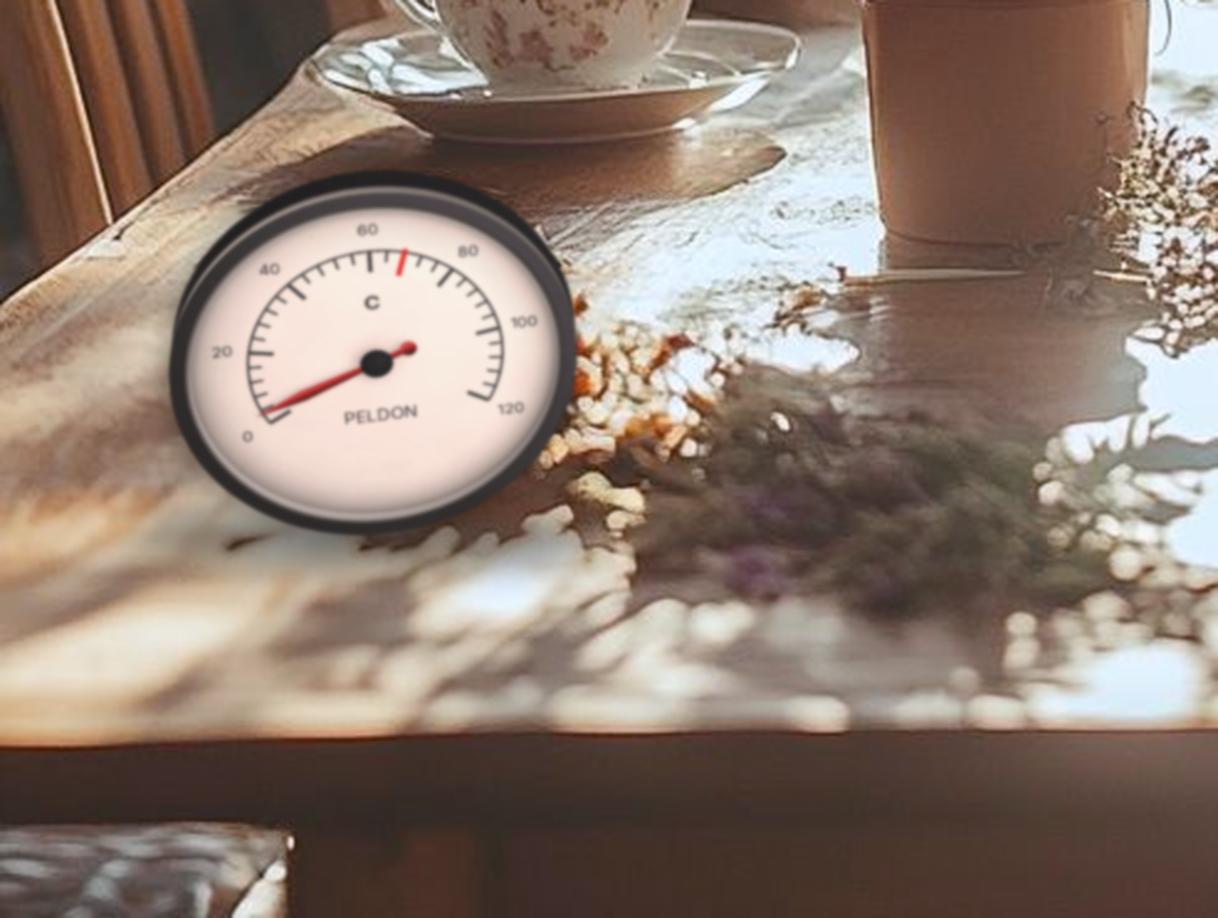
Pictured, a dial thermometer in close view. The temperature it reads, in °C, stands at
4 °C
